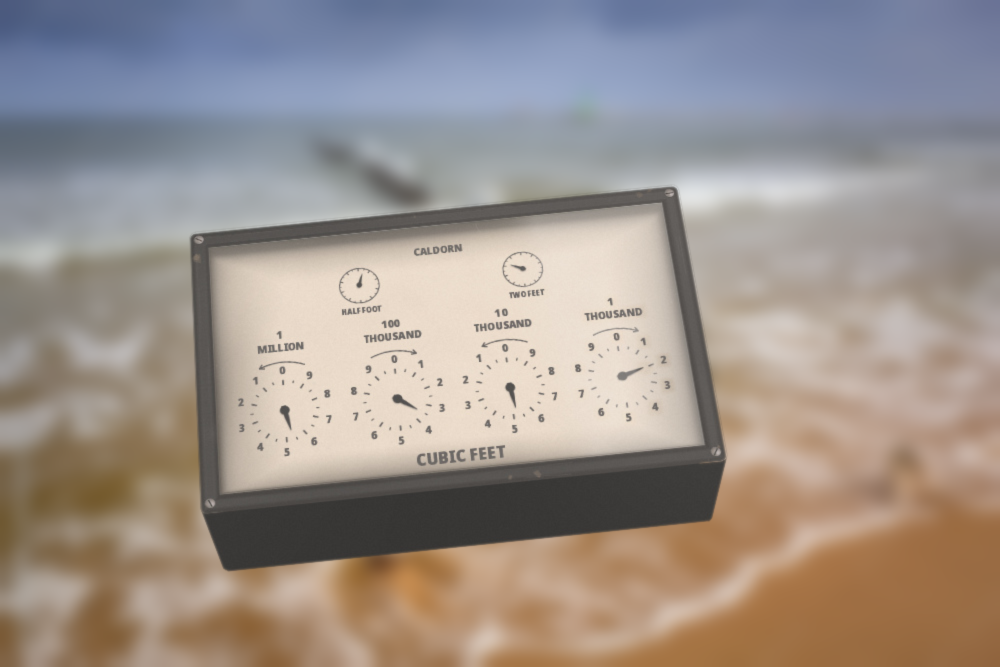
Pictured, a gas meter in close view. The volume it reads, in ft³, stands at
535200 ft³
